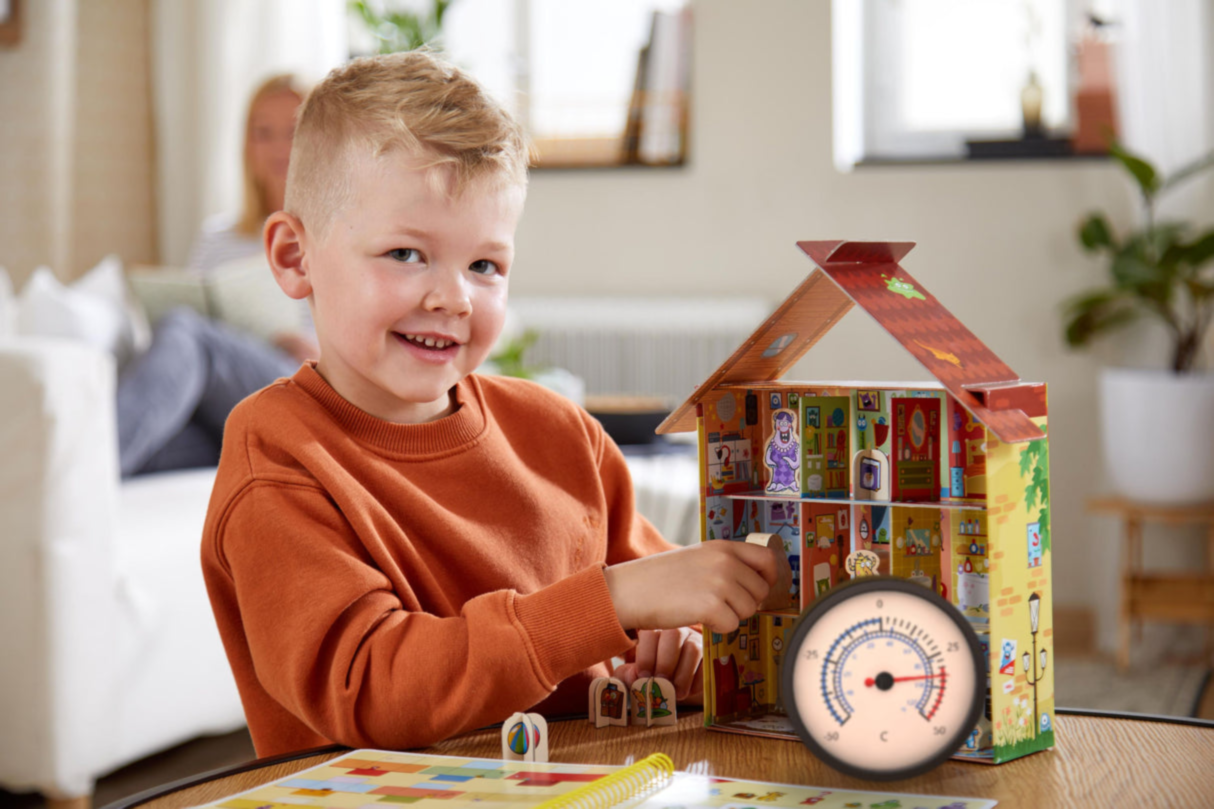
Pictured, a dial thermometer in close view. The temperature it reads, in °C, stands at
32.5 °C
